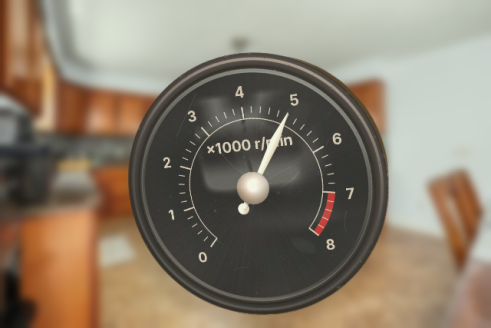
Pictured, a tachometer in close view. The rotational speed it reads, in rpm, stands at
5000 rpm
